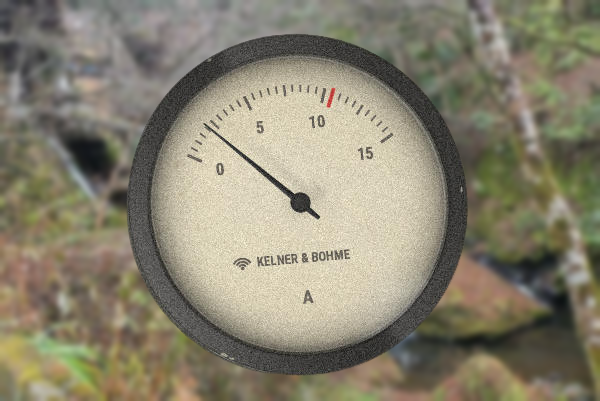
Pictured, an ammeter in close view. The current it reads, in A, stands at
2 A
